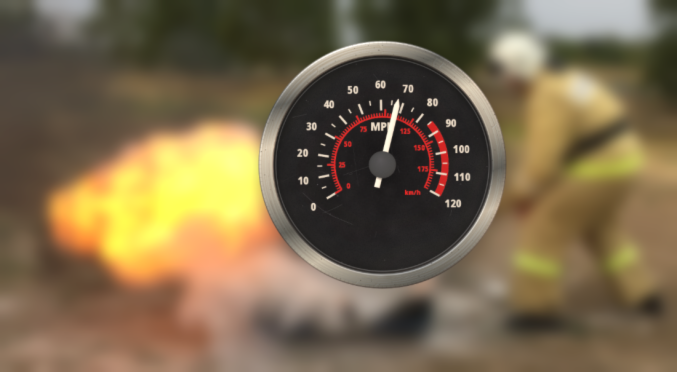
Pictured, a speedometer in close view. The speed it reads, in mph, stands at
67.5 mph
